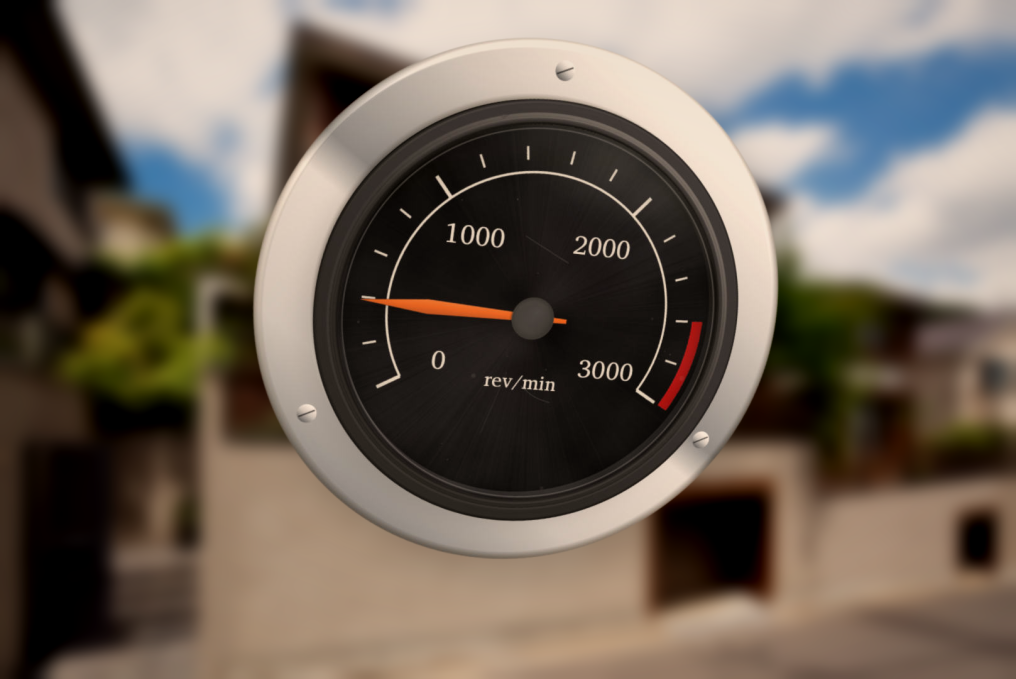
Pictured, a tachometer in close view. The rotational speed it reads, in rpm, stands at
400 rpm
